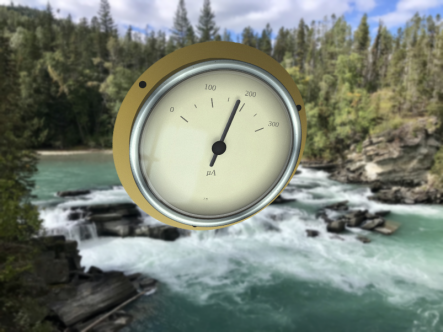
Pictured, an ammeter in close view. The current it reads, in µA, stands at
175 µA
